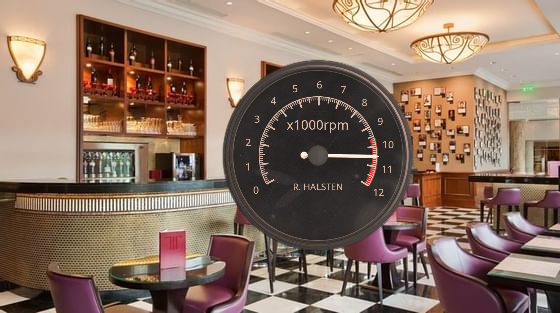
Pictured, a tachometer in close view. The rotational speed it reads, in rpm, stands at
10500 rpm
